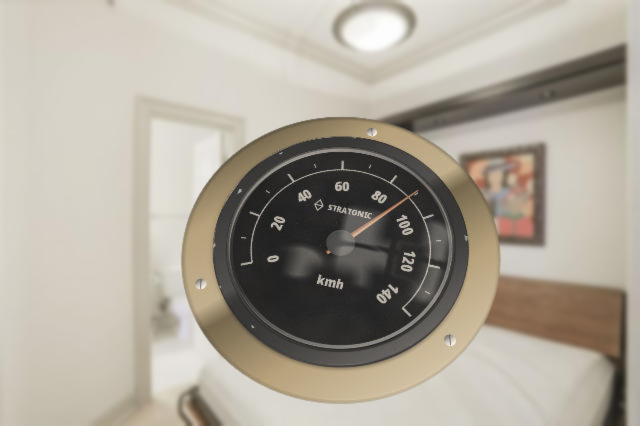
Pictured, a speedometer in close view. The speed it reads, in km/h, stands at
90 km/h
